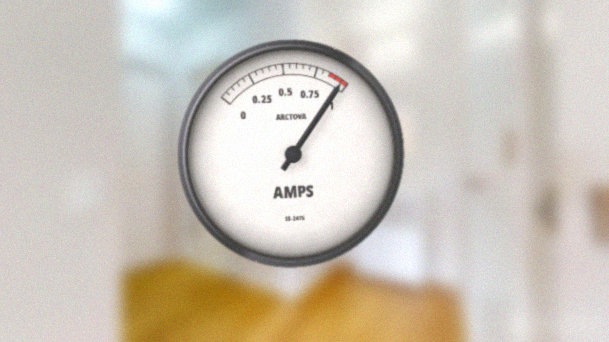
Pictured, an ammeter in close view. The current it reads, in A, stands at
0.95 A
